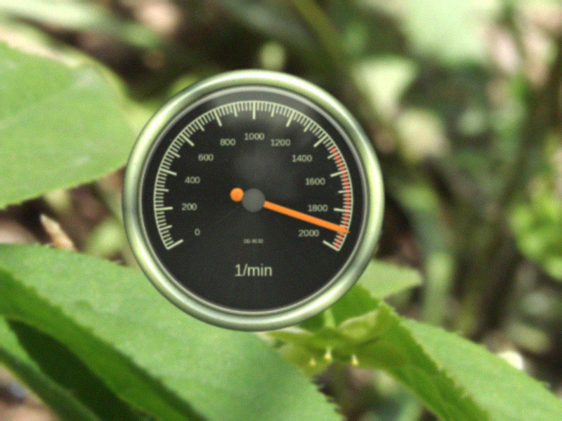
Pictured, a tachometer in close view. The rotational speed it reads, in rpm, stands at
1900 rpm
